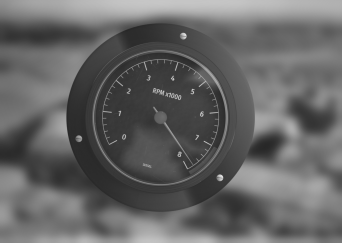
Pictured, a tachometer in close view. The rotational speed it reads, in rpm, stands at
7800 rpm
